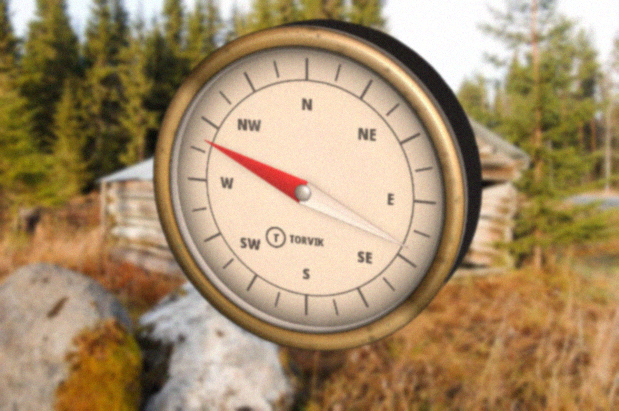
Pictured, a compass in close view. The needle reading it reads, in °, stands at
292.5 °
